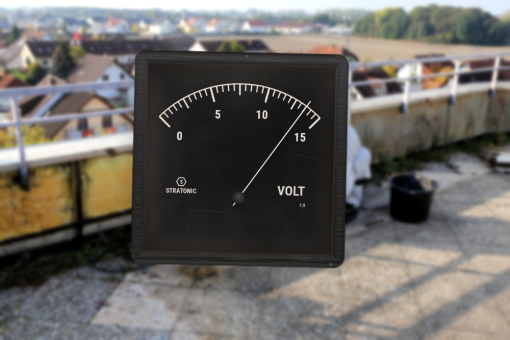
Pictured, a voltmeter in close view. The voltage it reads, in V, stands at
13.5 V
